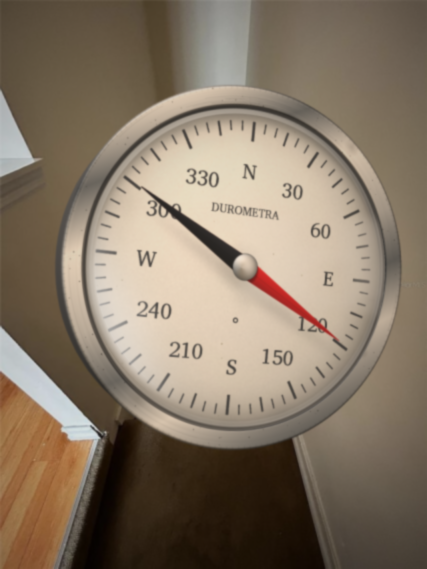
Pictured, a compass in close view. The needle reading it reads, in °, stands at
120 °
